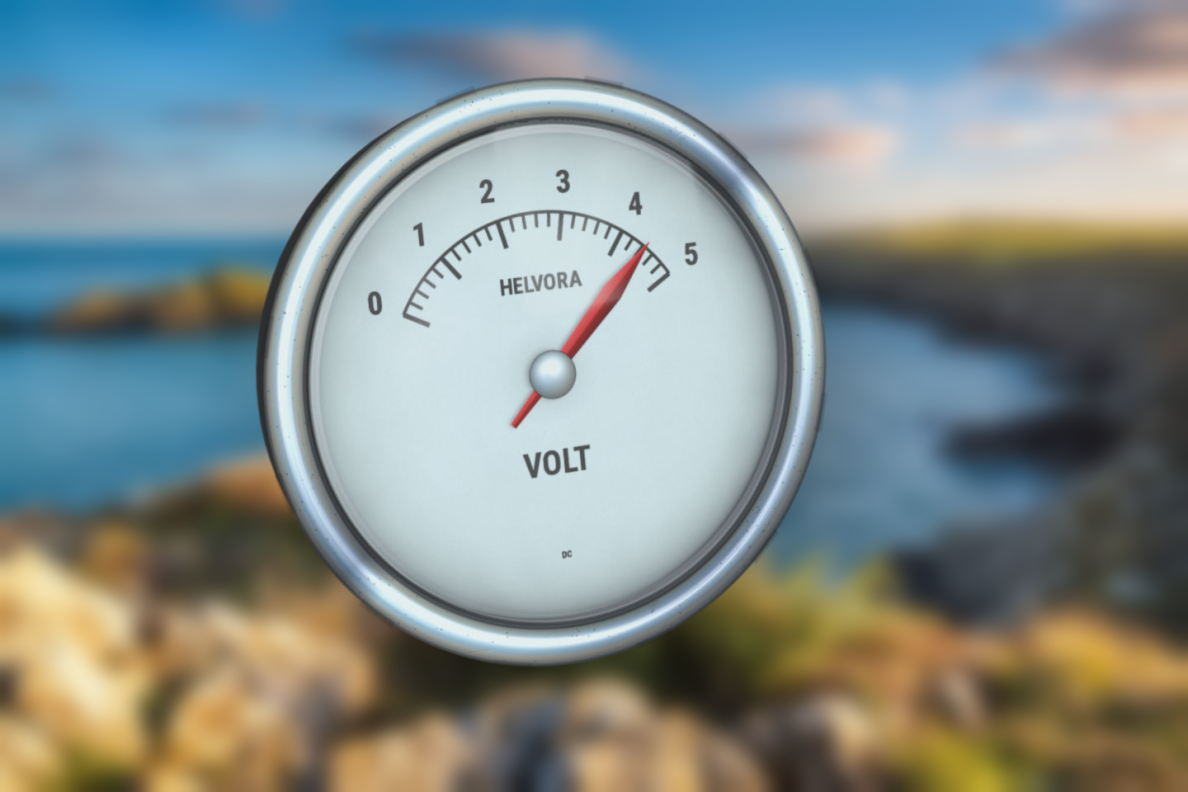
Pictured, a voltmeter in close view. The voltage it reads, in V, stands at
4.4 V
